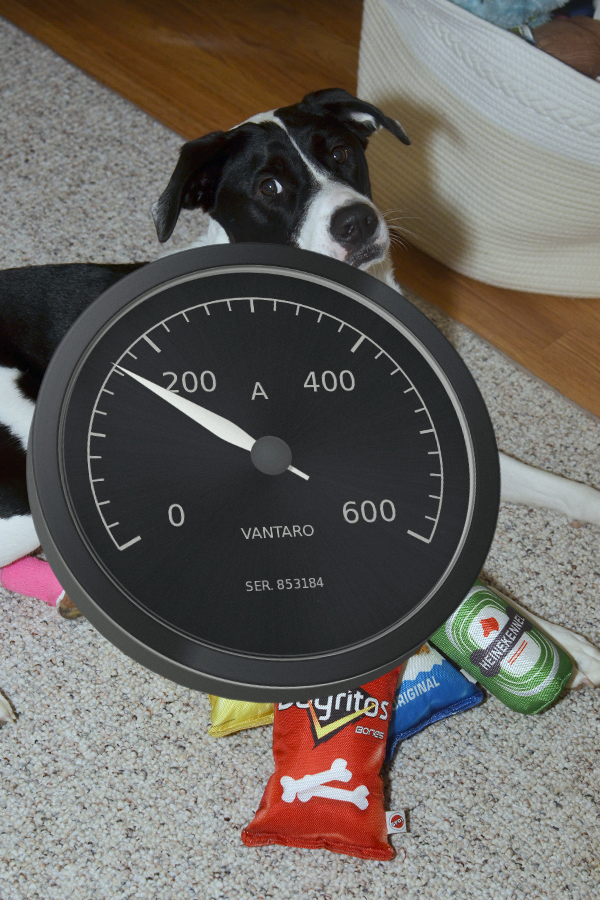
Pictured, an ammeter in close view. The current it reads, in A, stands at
160 A
